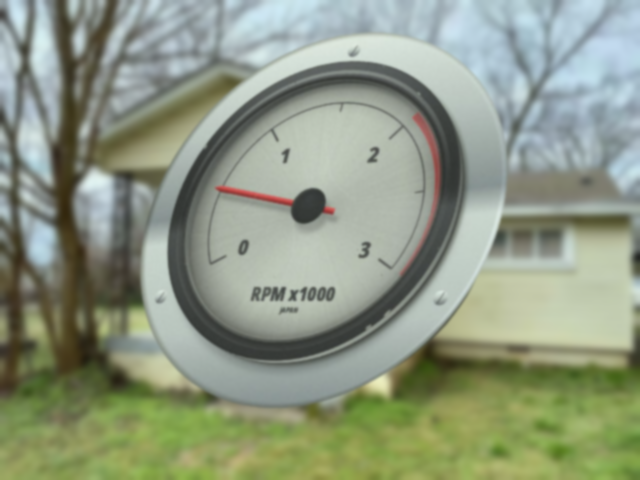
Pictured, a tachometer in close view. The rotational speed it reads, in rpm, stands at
500 rpm
